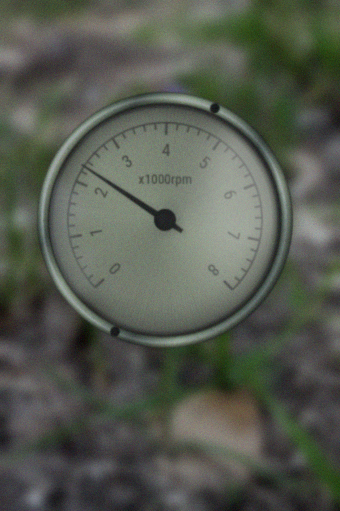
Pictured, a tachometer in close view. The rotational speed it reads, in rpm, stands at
2300 rpm
